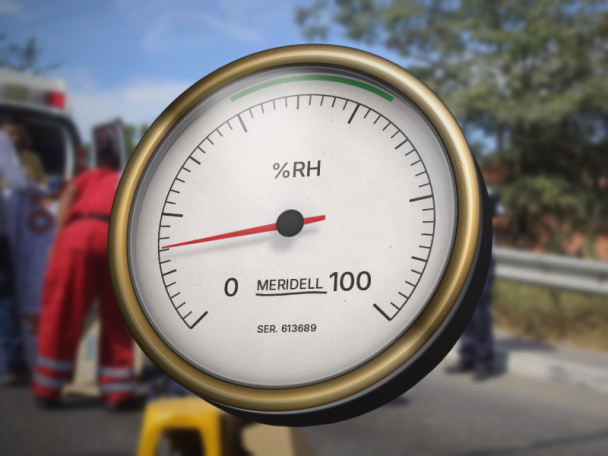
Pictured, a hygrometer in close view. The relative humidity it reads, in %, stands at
14 %
